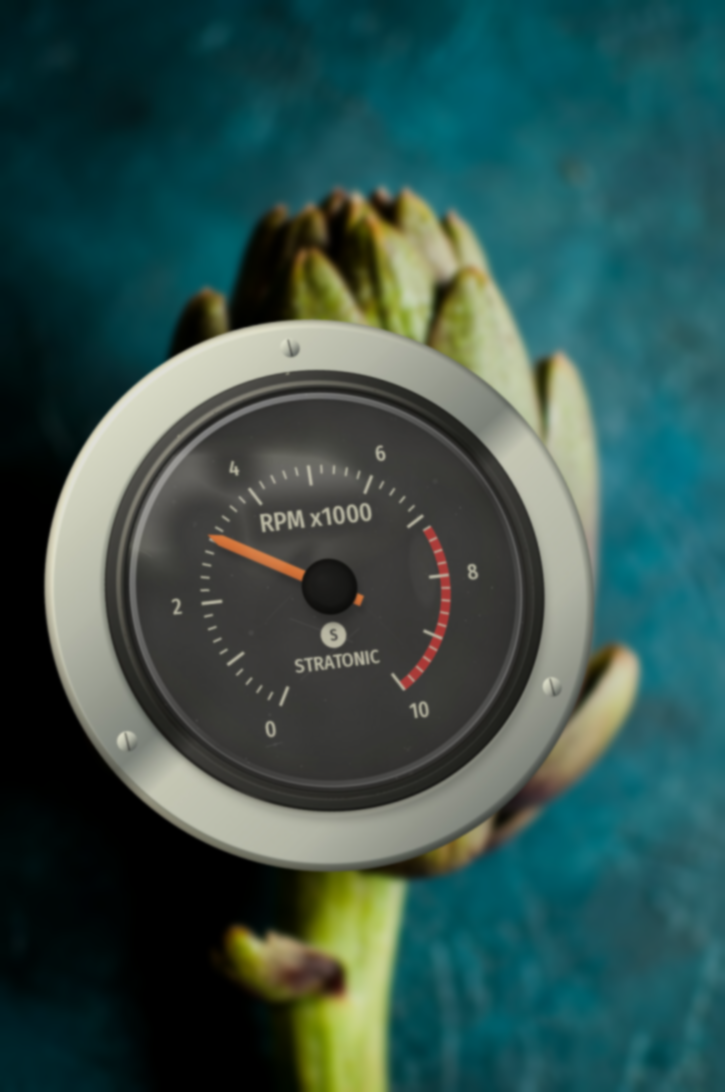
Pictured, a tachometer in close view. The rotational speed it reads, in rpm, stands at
3000 rpm
